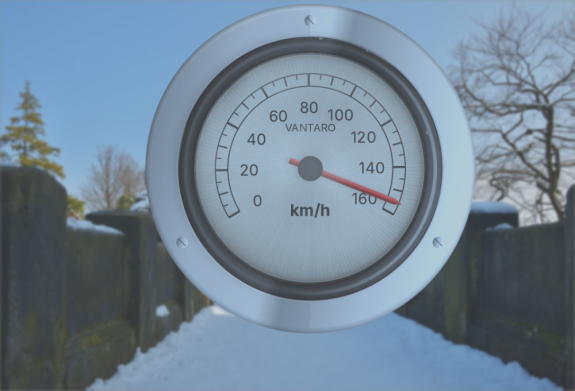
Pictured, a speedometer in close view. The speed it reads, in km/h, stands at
155 km/h
